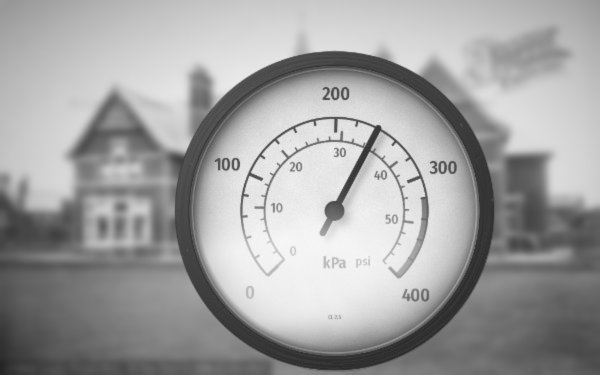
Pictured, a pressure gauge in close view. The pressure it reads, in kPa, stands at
240 kPa
